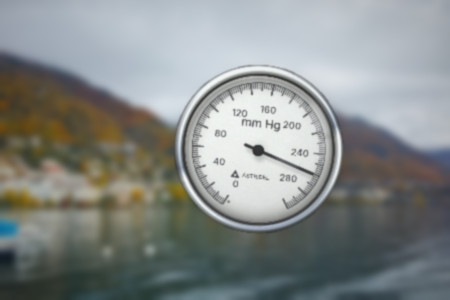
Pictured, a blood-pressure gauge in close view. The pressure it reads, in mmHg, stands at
260 mmHg
